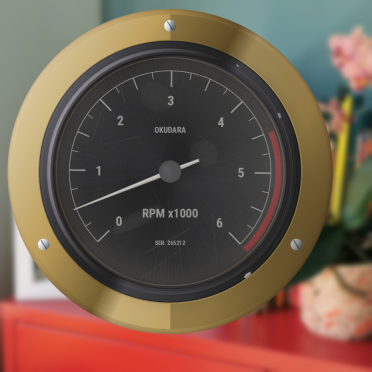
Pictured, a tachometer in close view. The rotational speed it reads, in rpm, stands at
500 rpm
